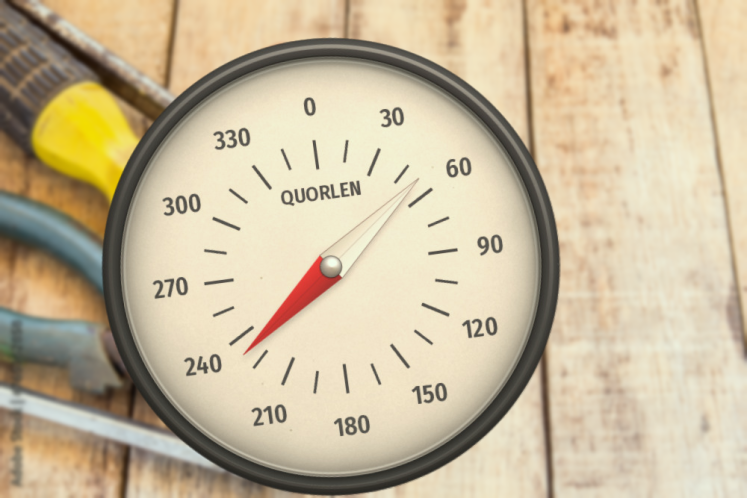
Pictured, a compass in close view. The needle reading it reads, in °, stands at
232.5 °
